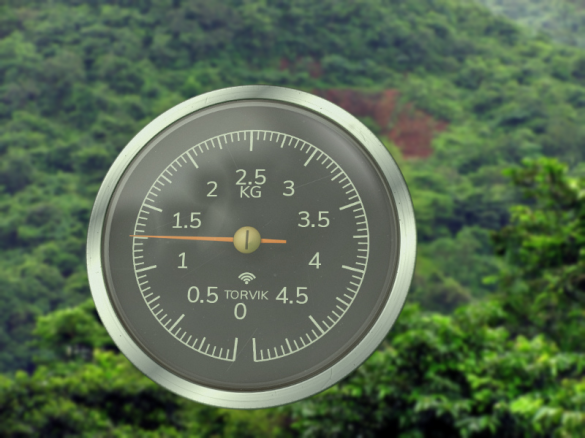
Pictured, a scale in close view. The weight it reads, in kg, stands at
1.25 kg
